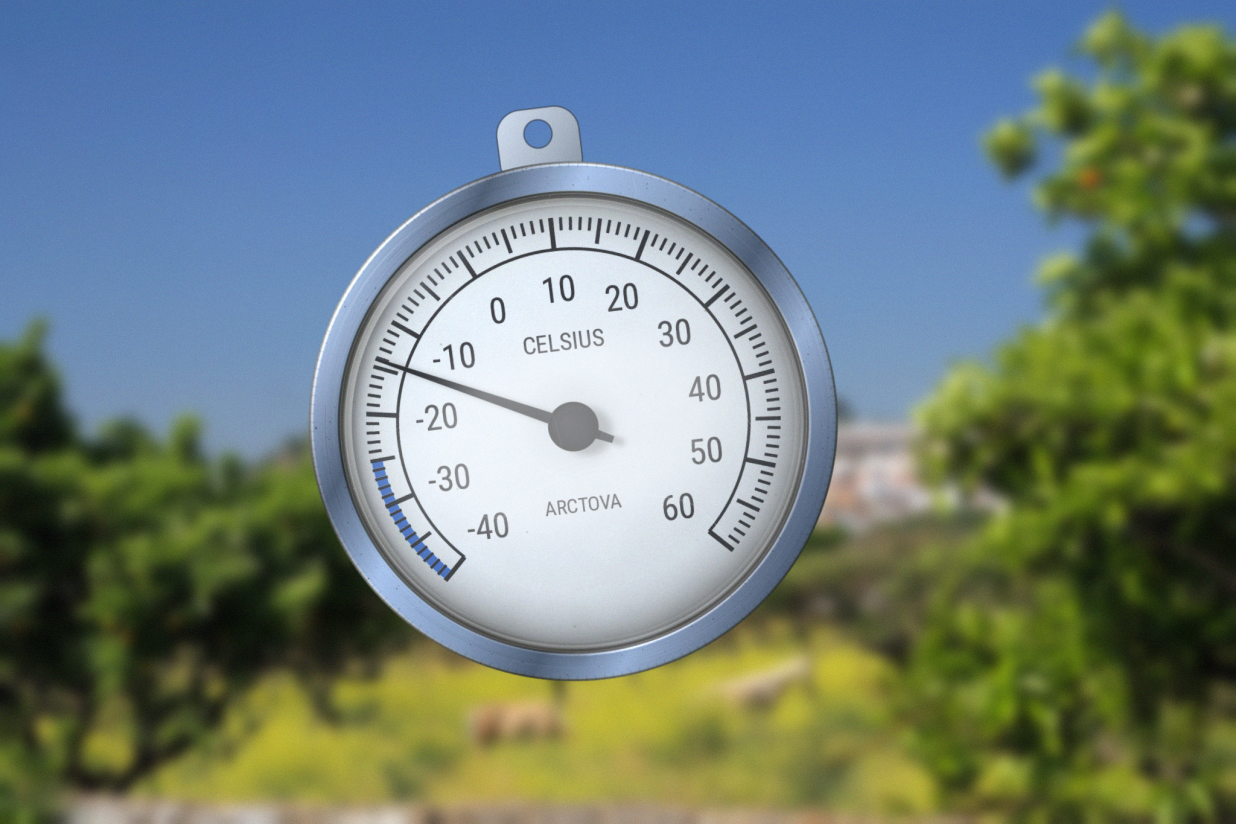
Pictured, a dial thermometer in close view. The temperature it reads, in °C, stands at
-14 °C
